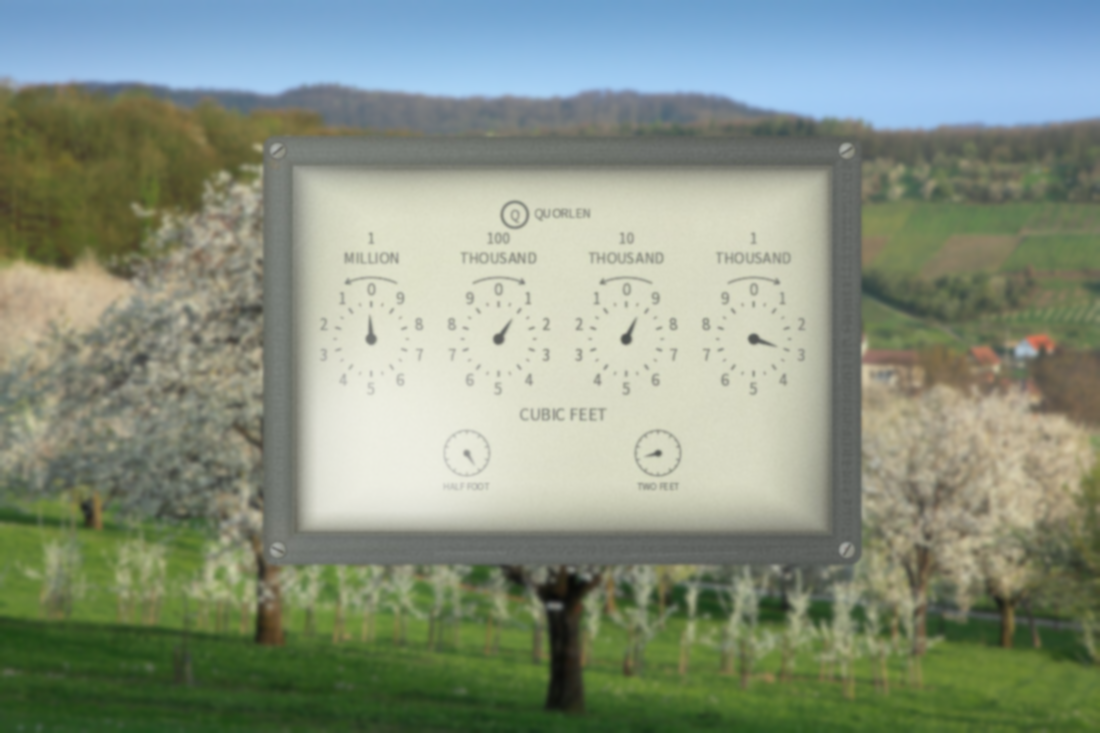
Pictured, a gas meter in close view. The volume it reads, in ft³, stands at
9300 ft³
